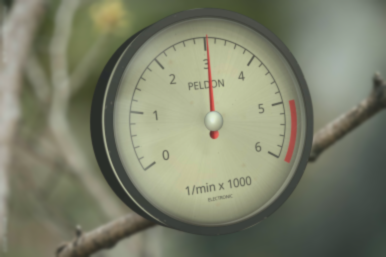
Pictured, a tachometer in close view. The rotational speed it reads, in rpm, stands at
3000 rpm
